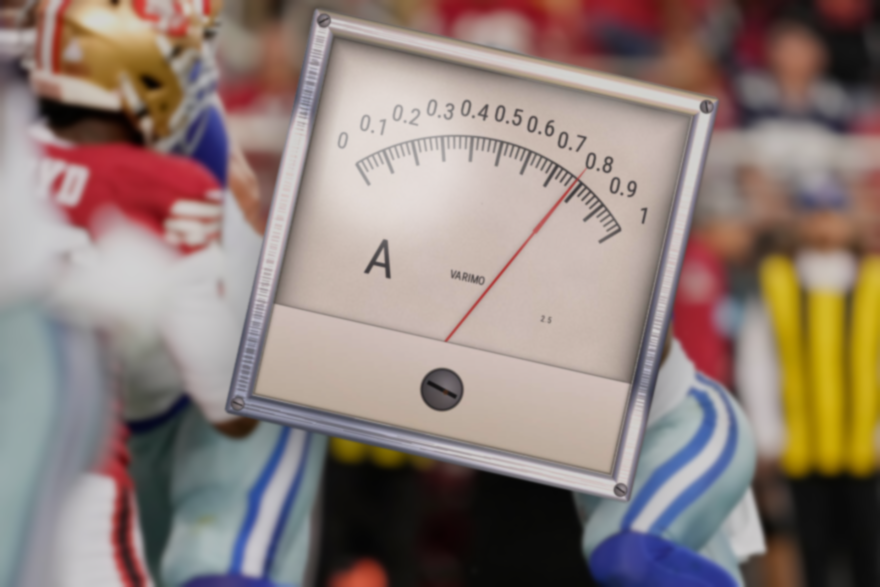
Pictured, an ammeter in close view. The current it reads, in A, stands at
0.78 A
